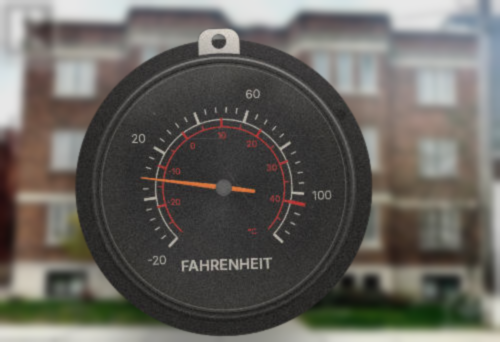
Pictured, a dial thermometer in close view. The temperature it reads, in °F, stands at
8 °F
